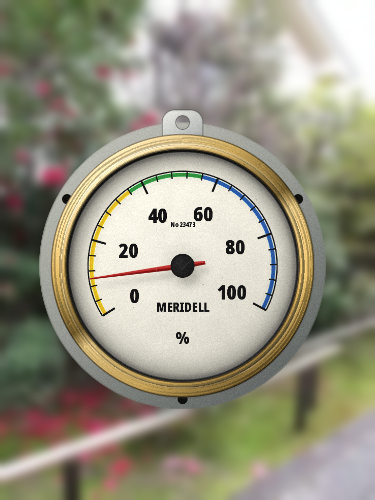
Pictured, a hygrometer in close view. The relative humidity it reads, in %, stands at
10 %
